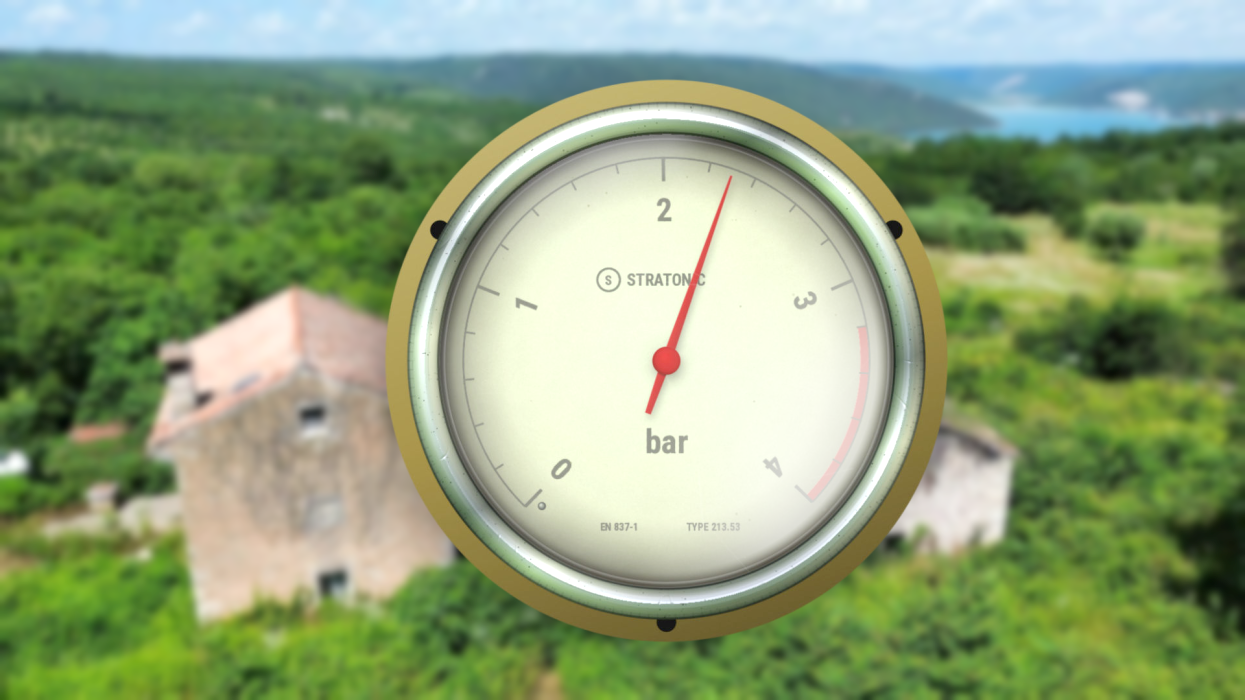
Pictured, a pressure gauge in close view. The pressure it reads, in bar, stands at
2.3 bar
